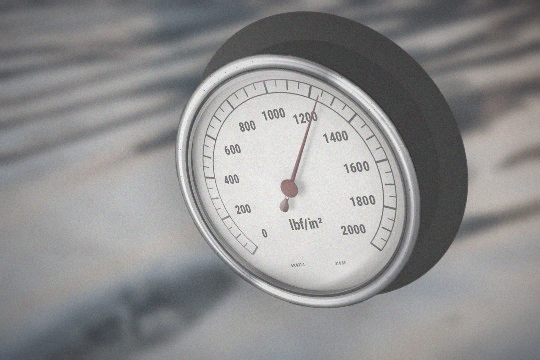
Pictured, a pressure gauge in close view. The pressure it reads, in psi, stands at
1250 psi
